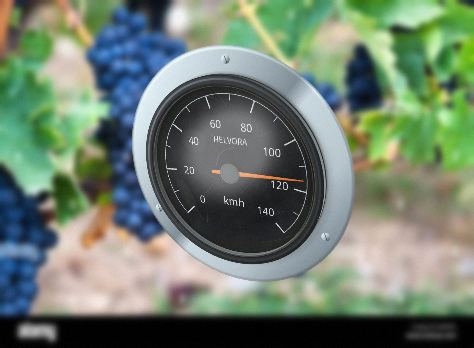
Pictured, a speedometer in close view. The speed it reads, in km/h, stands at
115 km/h
